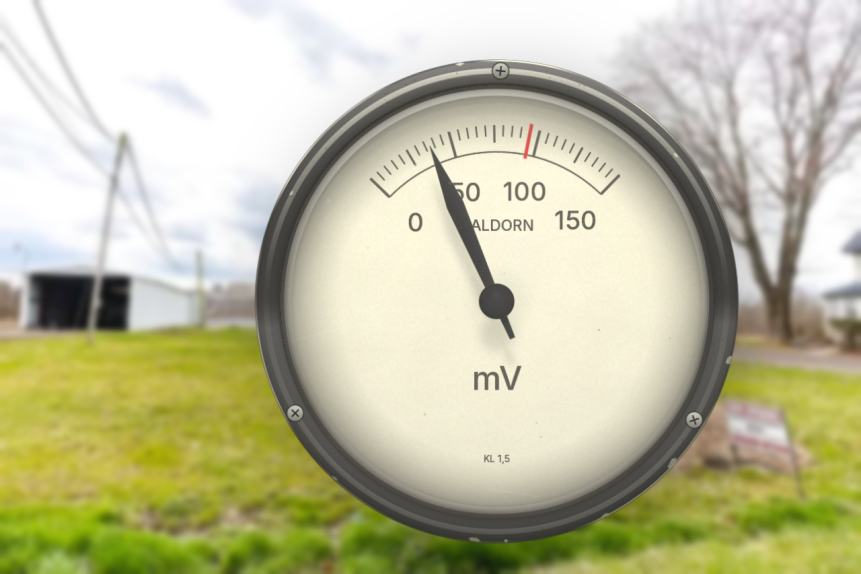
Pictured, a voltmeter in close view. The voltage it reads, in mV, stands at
37.5 mV
